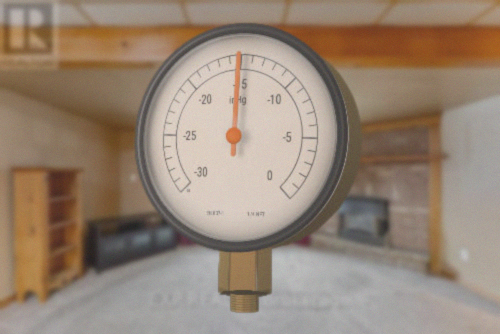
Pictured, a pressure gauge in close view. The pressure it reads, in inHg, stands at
-15 inHg
